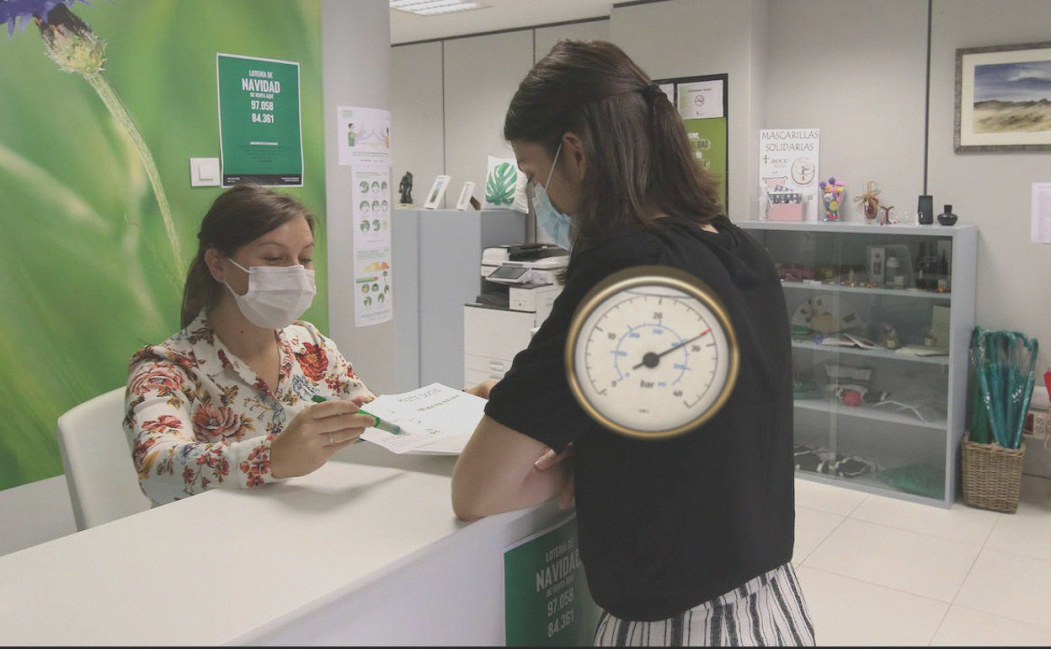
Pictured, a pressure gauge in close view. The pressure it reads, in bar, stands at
28 bar
